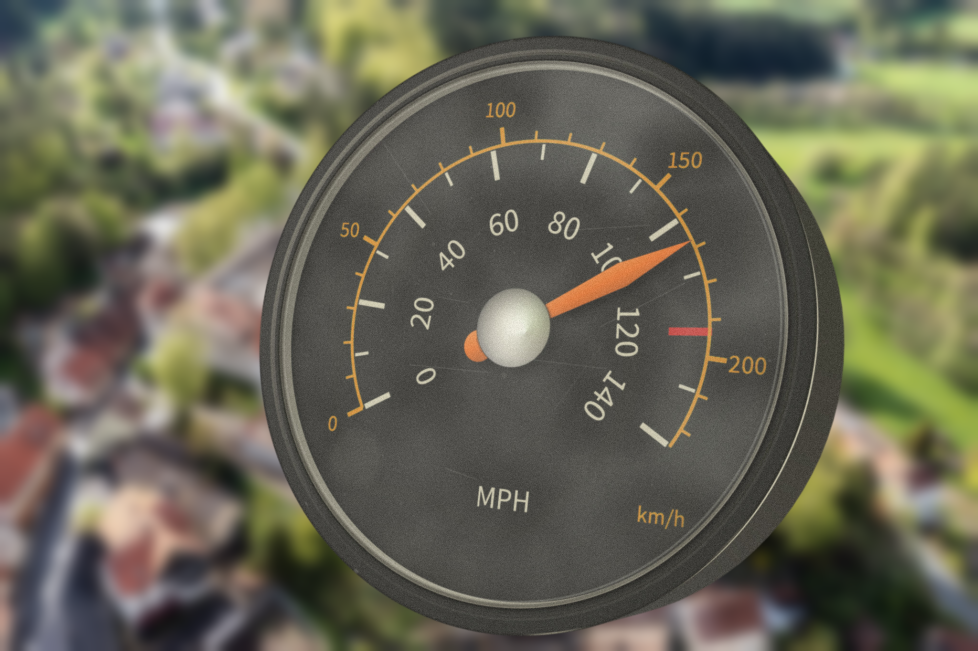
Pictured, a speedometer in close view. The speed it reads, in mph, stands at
105 mph
